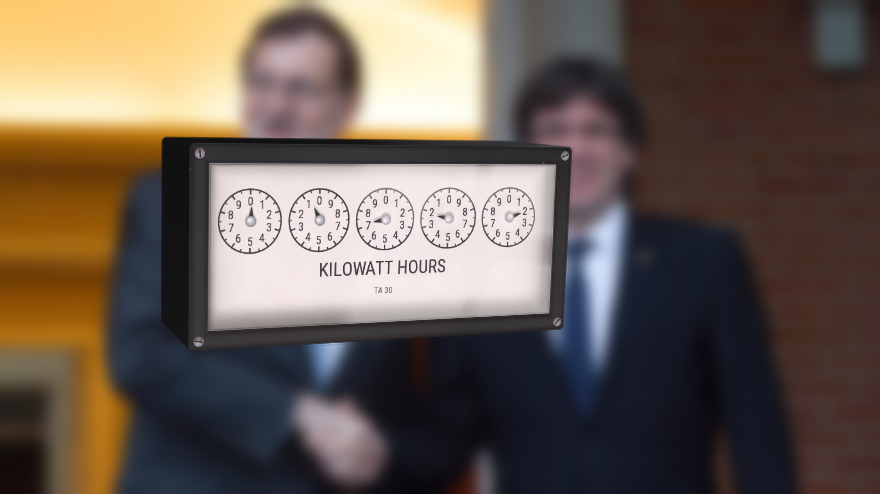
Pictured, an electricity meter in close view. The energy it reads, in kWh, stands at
722 kWh
